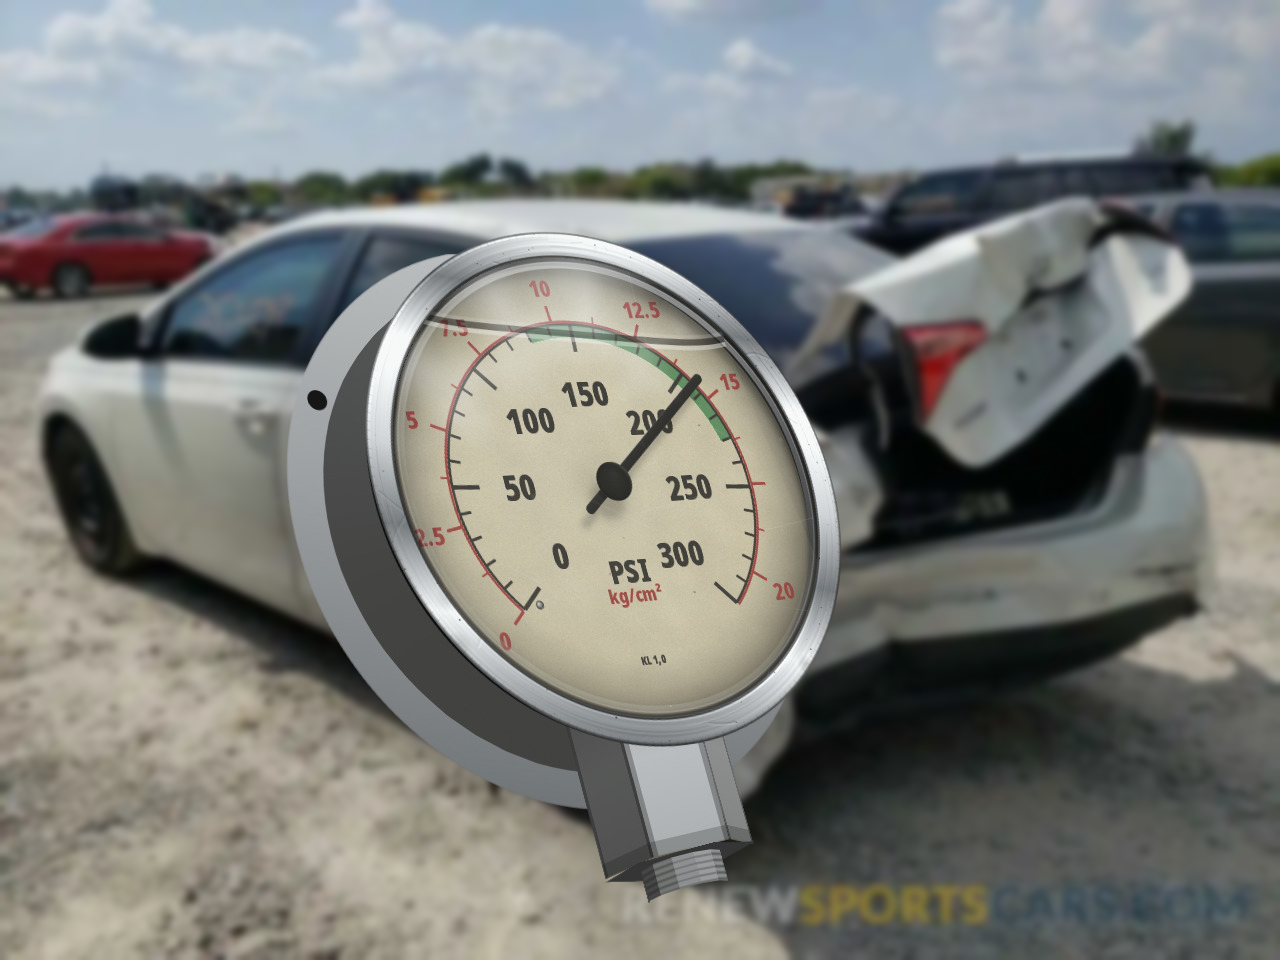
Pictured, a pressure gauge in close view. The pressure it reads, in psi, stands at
205 psi
